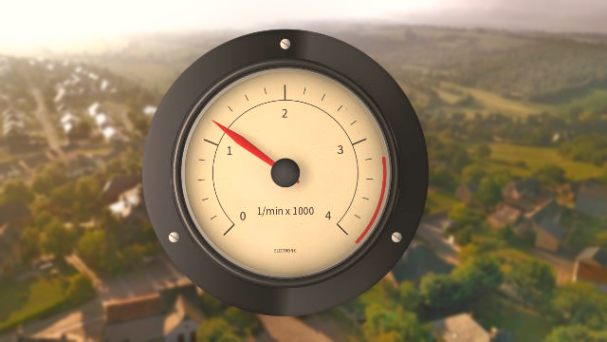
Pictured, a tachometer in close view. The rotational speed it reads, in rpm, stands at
1200 rpm
